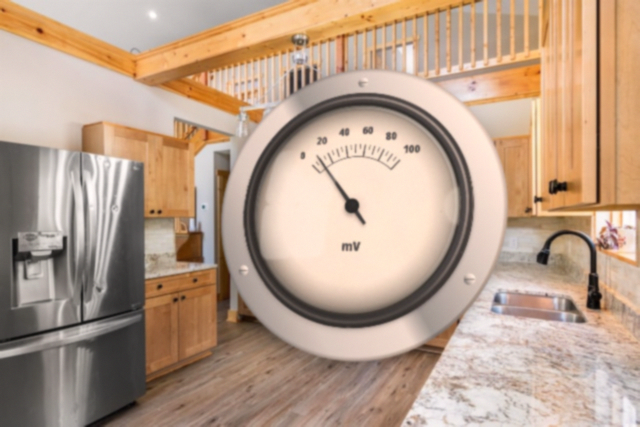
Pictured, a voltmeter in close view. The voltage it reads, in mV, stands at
10 mV
